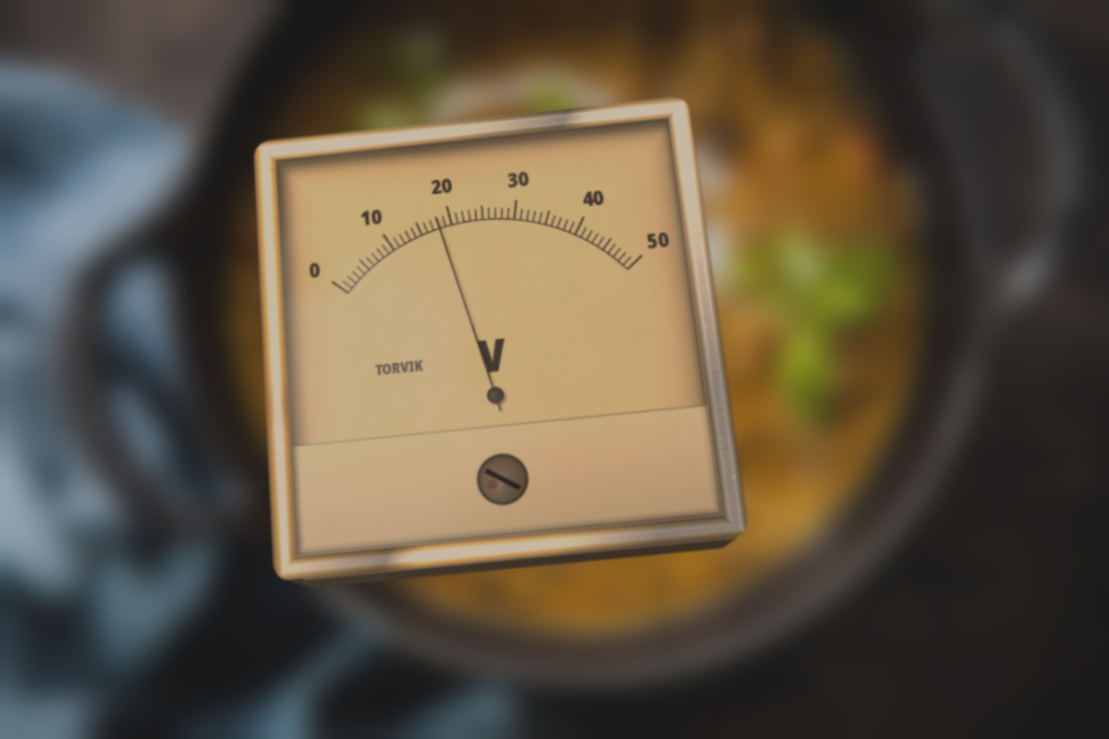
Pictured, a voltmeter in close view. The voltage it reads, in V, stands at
18 V
